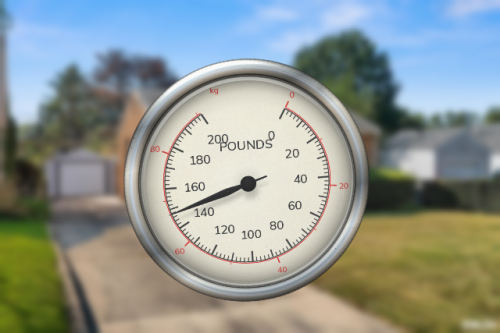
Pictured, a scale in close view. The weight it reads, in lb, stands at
148 lb
